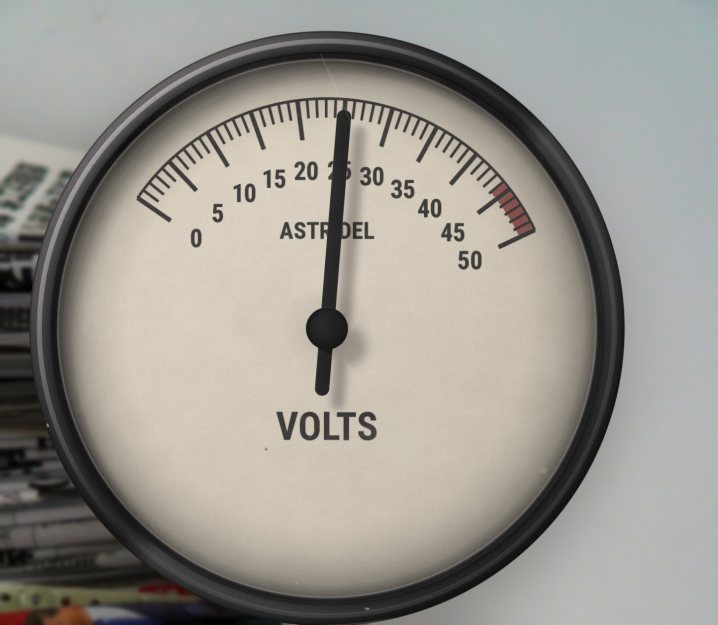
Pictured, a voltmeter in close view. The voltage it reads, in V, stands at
25 V
